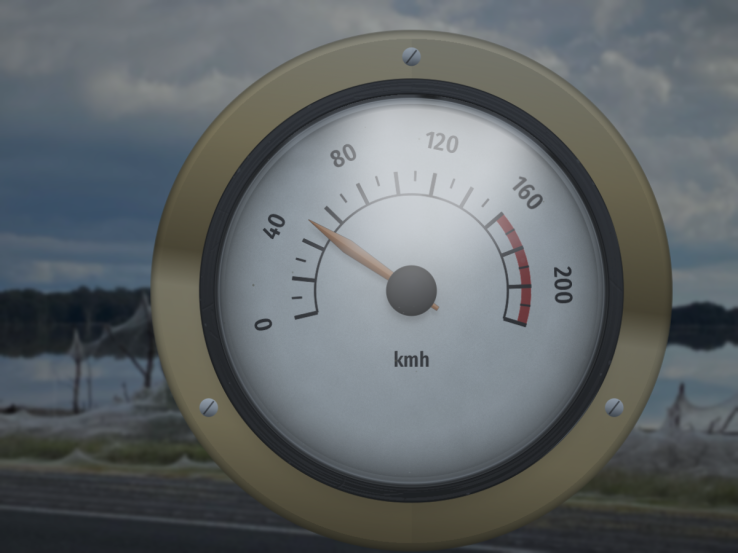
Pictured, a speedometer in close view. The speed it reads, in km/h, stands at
50 km/h
